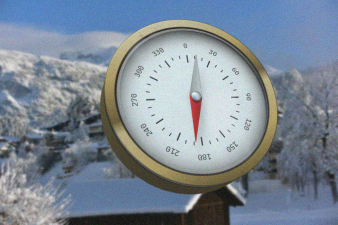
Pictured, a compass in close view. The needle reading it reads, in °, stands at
190 °
